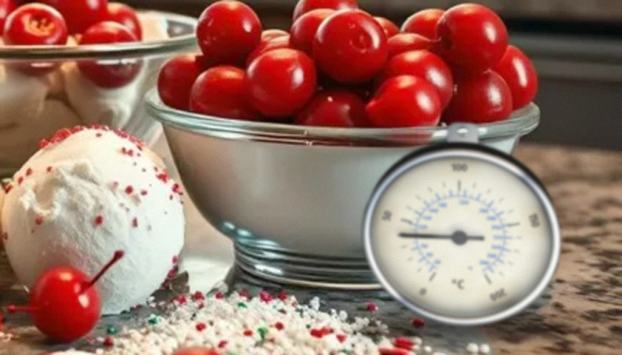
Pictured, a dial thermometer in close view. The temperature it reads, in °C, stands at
40 °C
